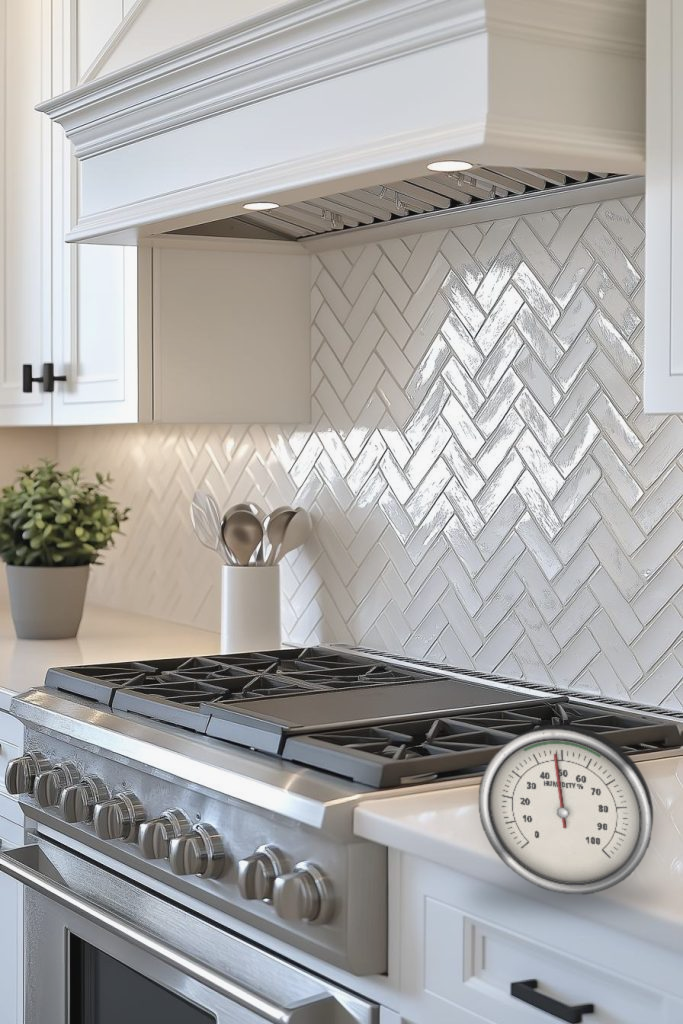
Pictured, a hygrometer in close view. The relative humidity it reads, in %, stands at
48 %
